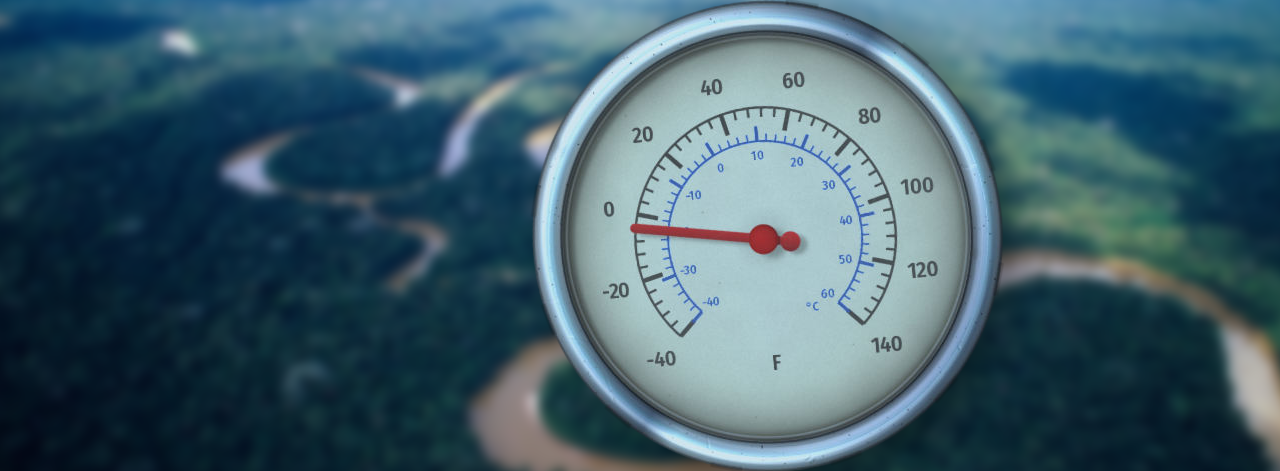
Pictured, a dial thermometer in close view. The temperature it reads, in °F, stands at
-4 °F
